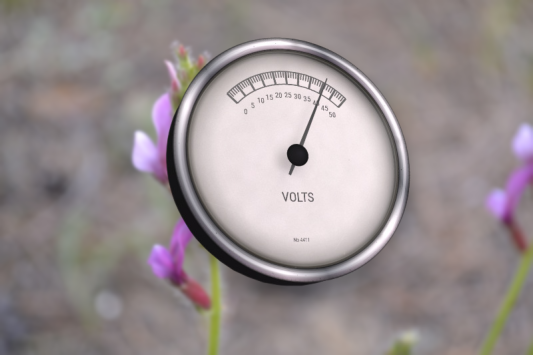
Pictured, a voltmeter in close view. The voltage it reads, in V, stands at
40 V
